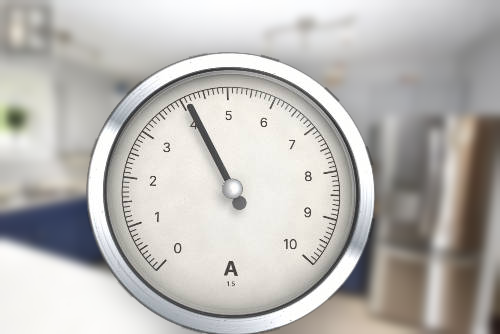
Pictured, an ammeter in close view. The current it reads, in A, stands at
4.1 A
